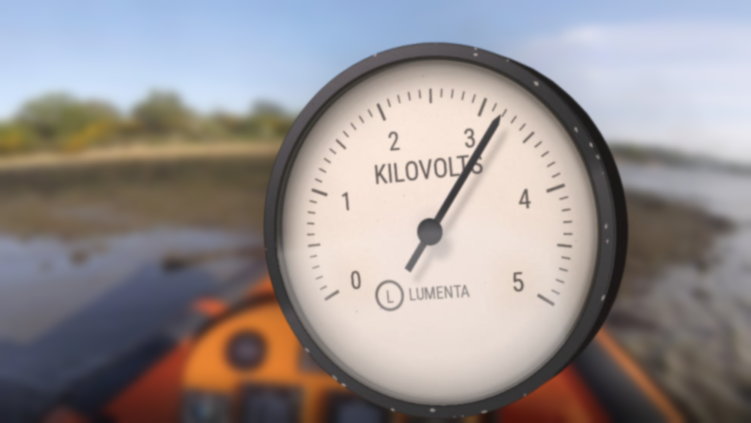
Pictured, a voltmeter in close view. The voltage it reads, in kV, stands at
3.2 kV
